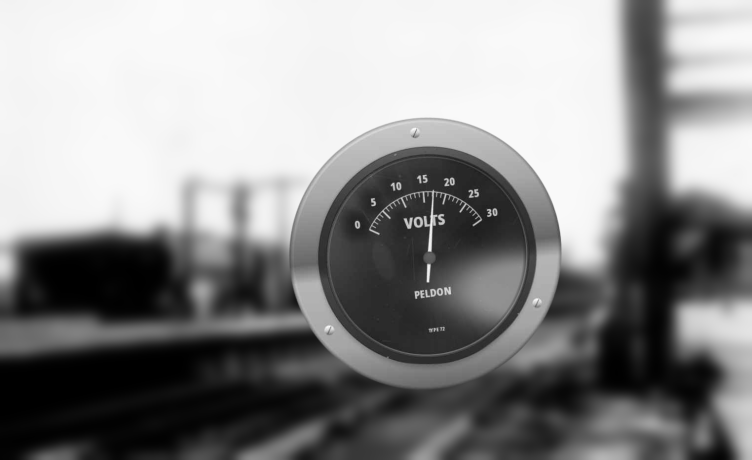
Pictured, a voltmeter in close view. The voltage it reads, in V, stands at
17 V
